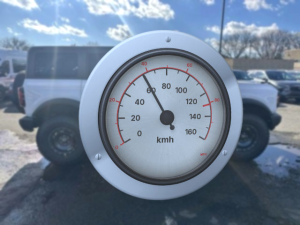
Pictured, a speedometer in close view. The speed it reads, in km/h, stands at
60 km/h
